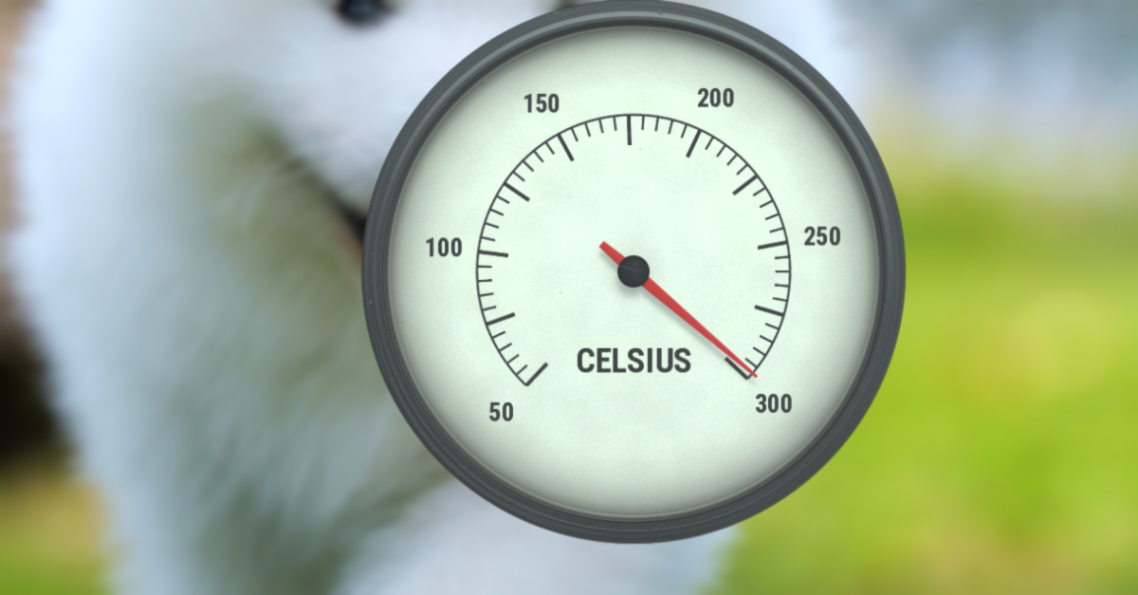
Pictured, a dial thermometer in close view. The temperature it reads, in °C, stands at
297.5 °C
